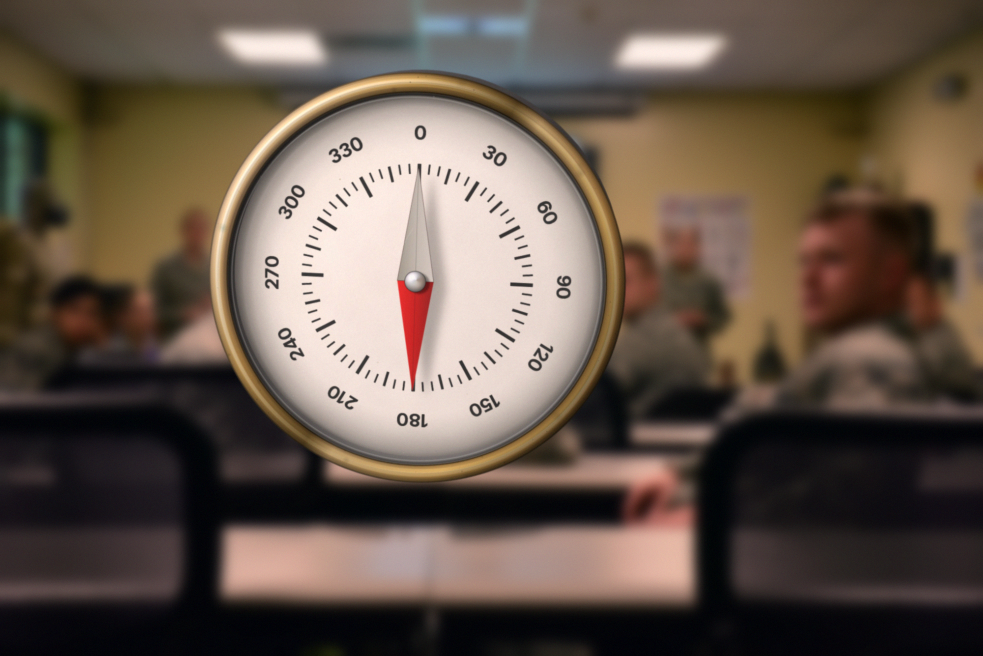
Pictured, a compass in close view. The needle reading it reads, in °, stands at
180 °
